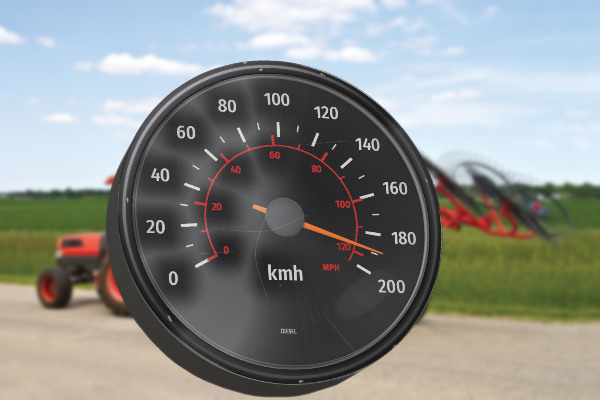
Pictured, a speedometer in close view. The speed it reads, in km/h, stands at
190 km/h
